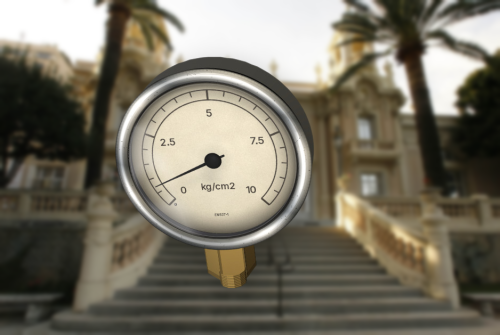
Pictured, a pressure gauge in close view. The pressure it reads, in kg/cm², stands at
0.75 kg/cm²
